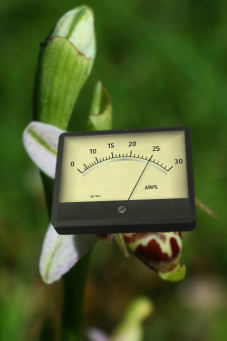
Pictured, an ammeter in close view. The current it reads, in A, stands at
25 A
